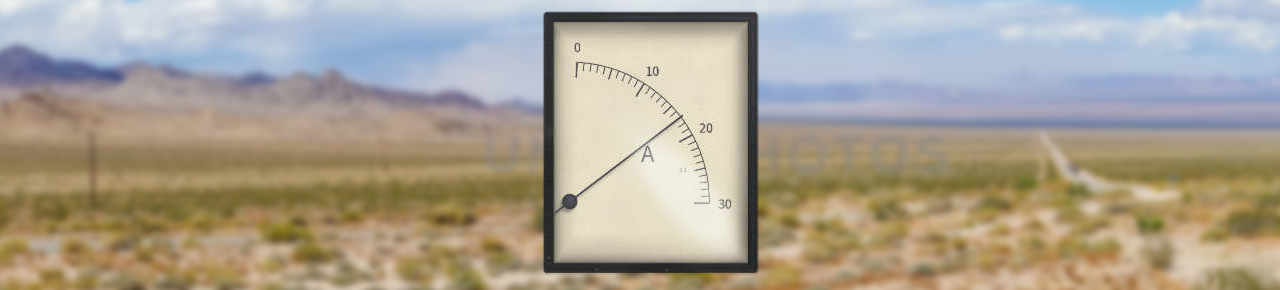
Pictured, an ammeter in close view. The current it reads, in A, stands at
17 A
